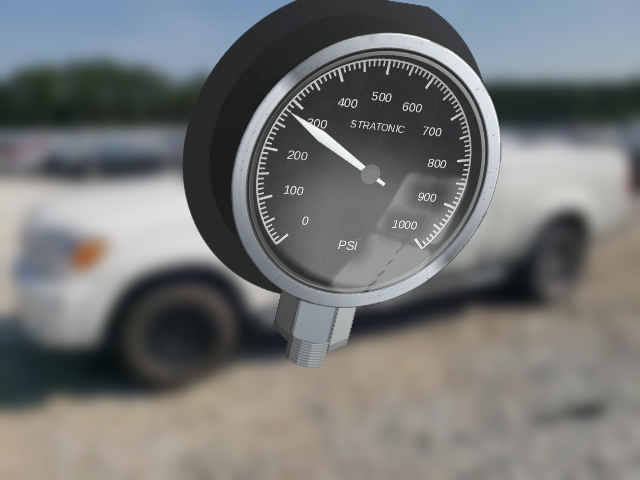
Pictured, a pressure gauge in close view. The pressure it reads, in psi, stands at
280 psi
